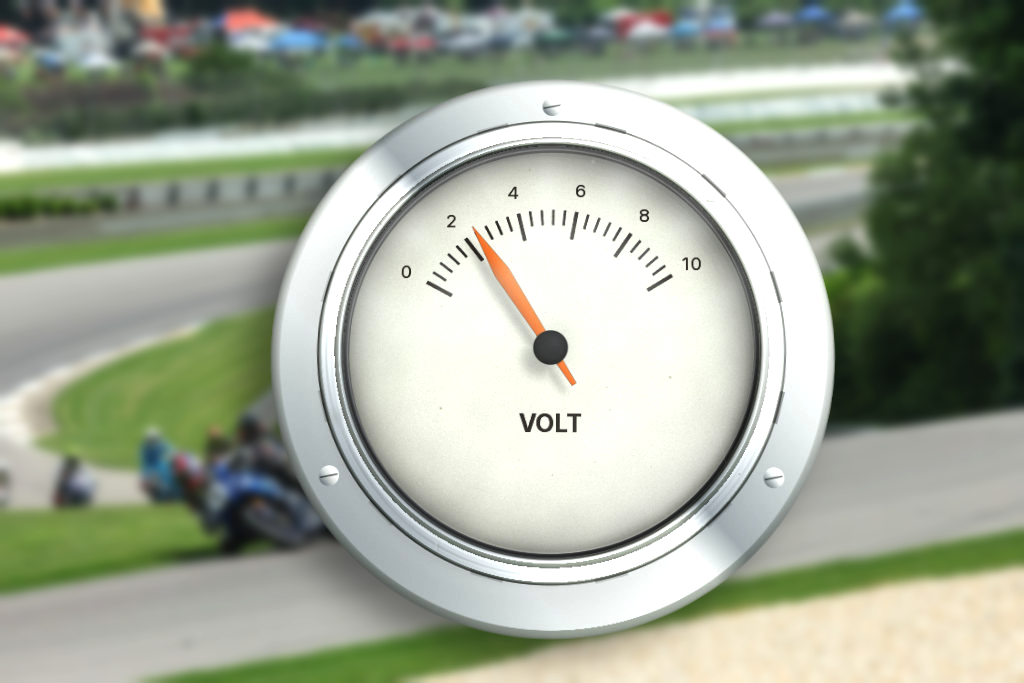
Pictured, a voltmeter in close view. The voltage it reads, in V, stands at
2.4 V
